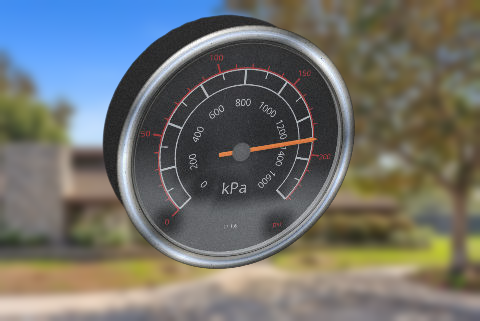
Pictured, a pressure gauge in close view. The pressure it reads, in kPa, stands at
1300 kPa
